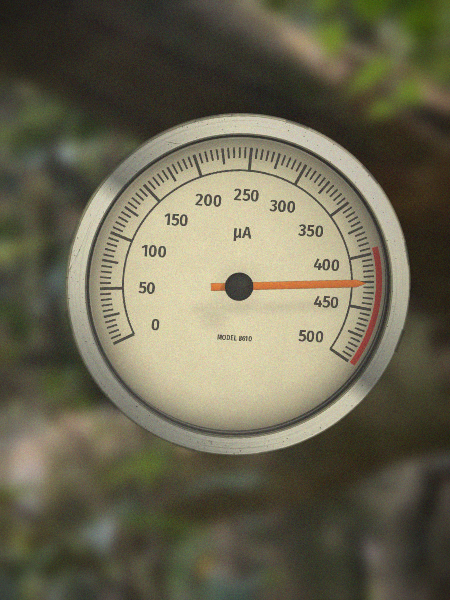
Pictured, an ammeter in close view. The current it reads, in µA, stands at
425 µA
